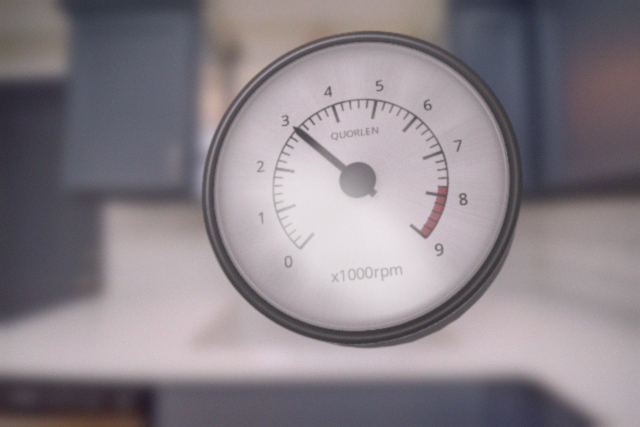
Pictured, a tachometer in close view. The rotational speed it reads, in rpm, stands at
3000 rpm
